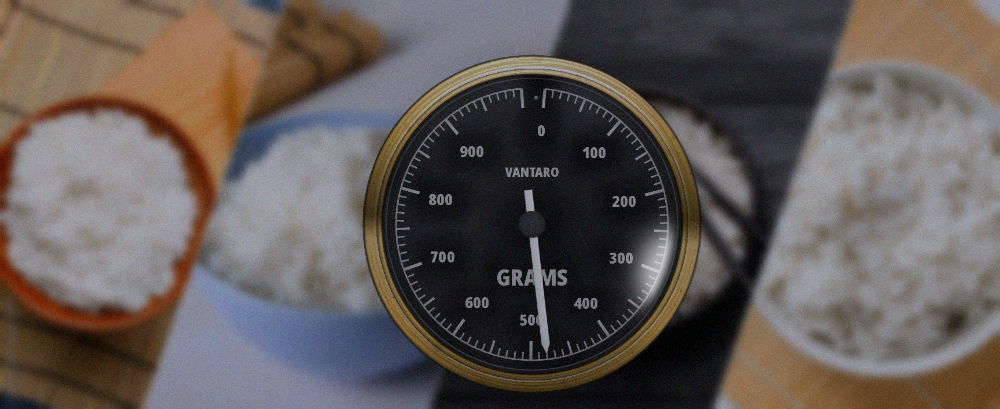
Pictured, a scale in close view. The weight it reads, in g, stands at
480 g
